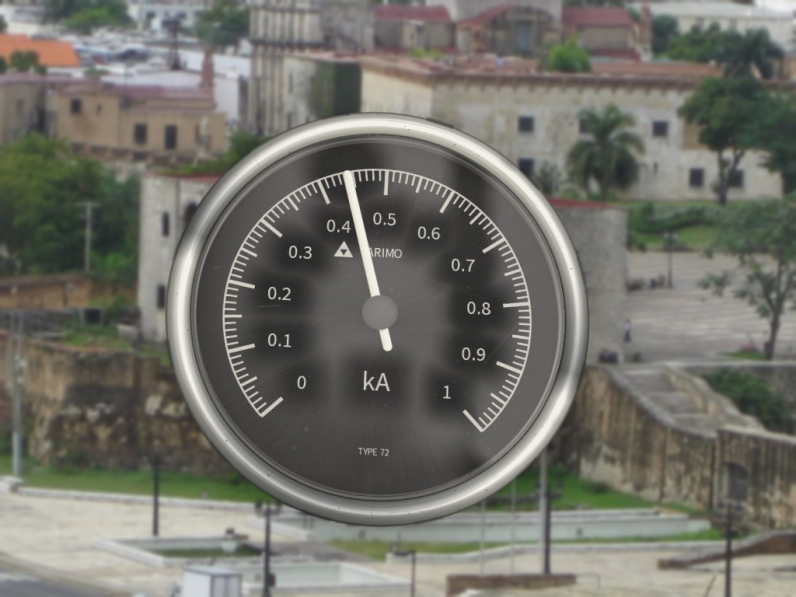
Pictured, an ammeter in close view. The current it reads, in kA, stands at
0.44 kA
